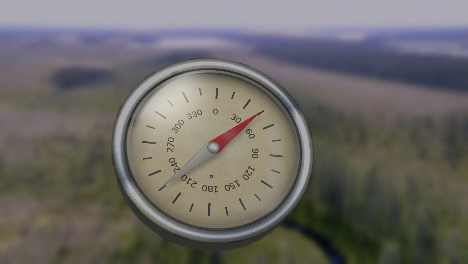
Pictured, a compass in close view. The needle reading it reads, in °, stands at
45 °
